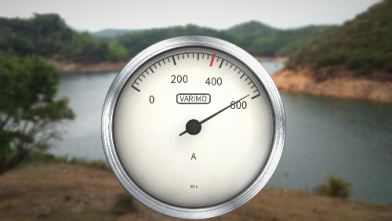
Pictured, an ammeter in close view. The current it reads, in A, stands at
580 A
